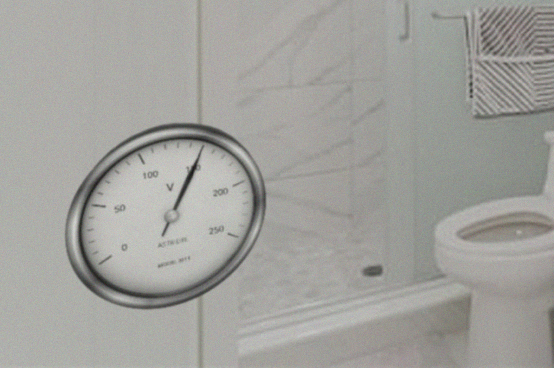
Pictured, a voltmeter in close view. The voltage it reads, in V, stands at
150 V
